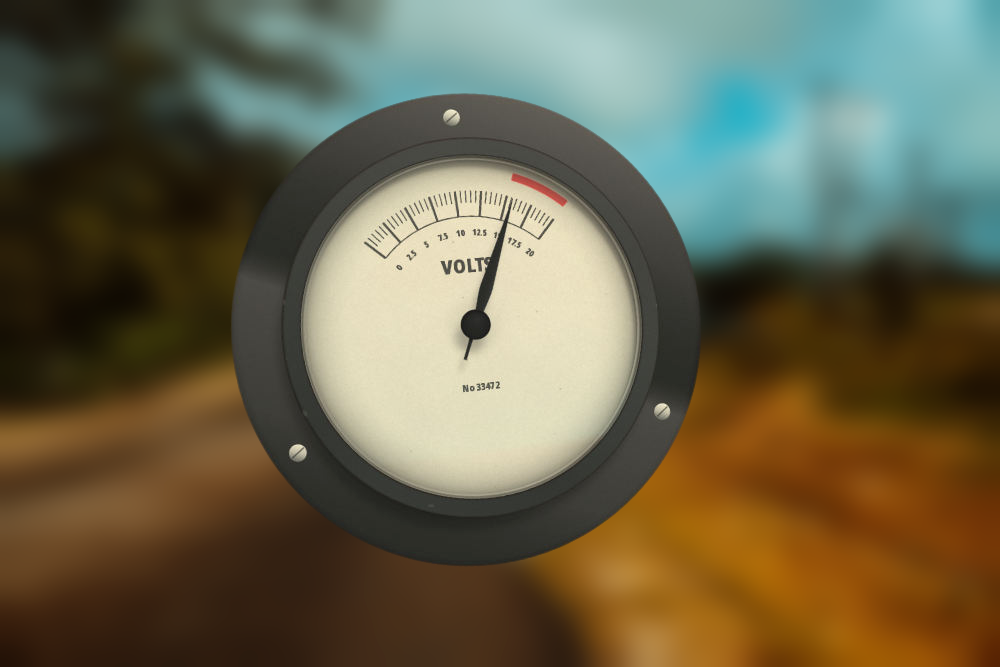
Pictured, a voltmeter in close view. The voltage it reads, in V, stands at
15.5 V
